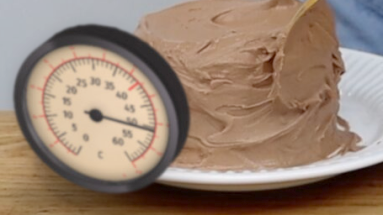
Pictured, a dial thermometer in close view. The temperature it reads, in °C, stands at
50 °C
